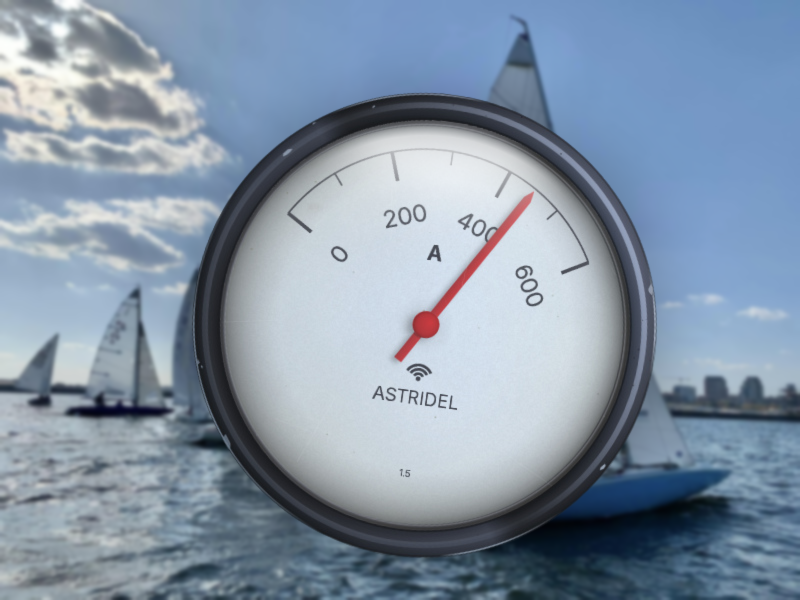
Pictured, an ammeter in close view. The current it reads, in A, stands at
450 A
